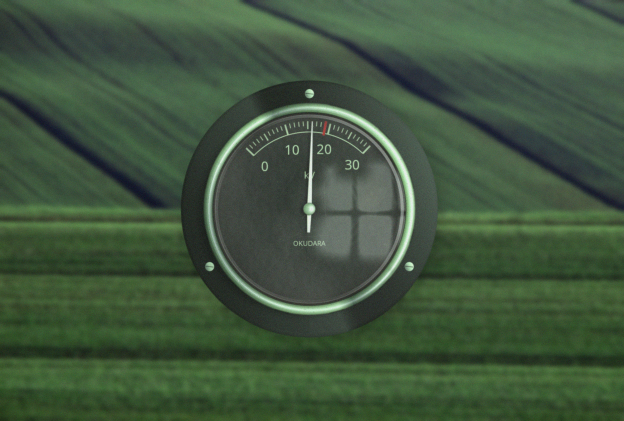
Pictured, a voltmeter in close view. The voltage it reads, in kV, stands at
16 kV
